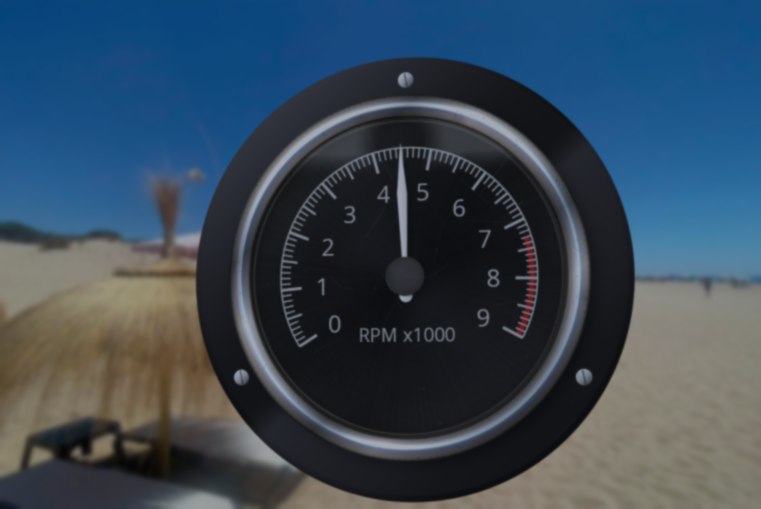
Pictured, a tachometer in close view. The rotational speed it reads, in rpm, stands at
4500 rpm
